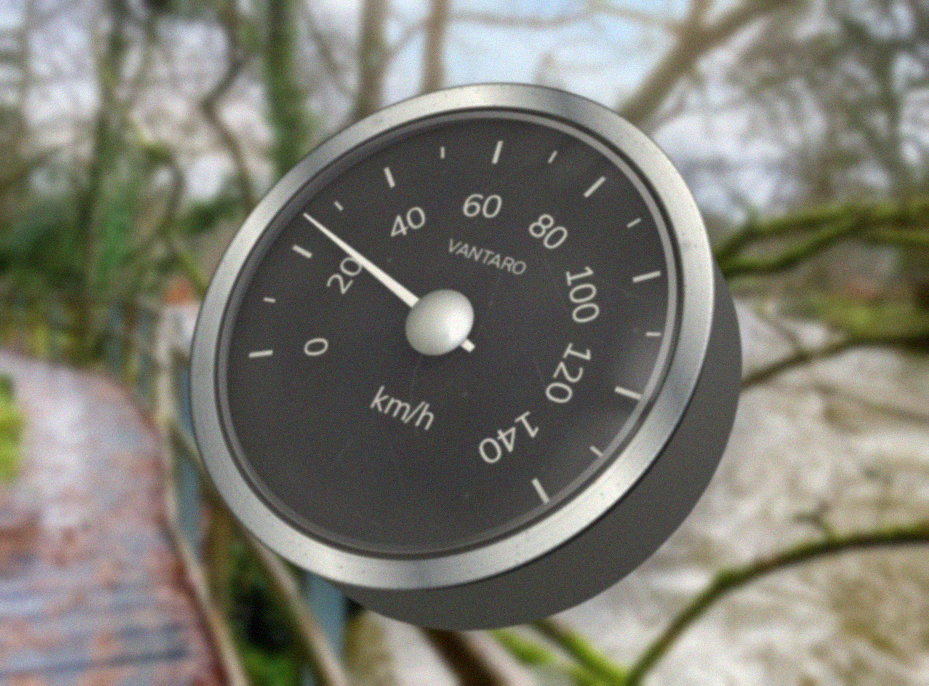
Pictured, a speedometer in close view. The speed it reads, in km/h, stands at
25 km/h
